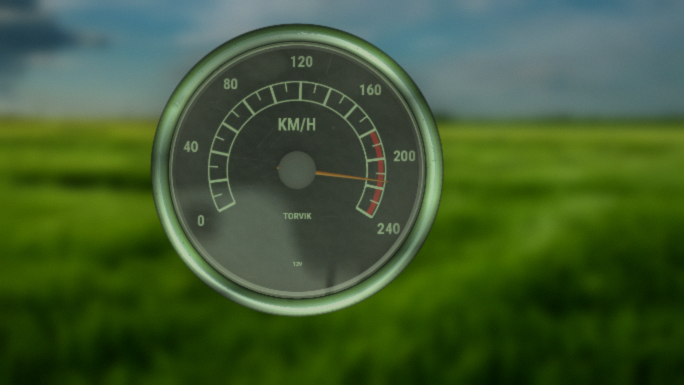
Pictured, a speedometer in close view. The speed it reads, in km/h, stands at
215 km/h
